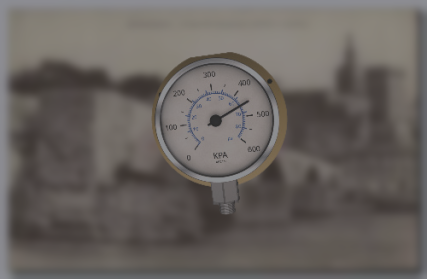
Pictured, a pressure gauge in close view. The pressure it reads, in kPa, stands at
450 kPa
